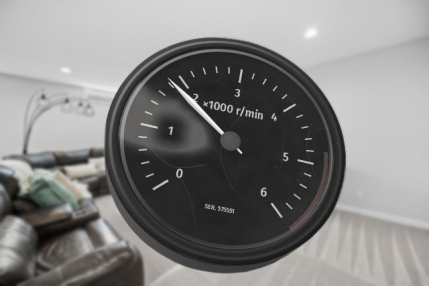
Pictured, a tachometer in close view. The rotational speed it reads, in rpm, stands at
1800 rpm
